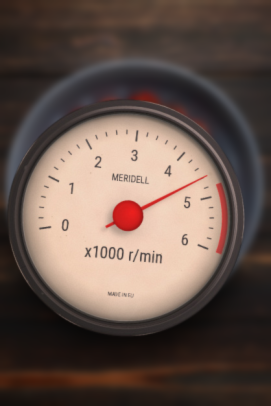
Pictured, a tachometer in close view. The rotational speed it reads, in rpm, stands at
4600 rpm
